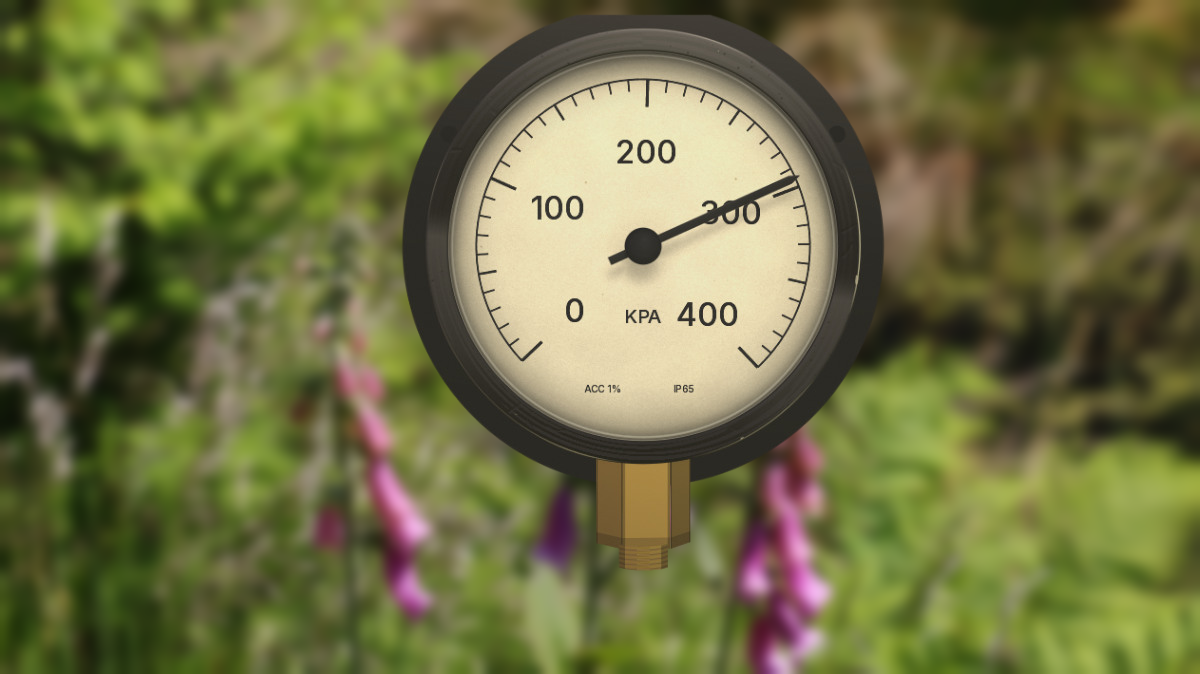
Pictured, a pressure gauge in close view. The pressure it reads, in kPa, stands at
295 kPa
